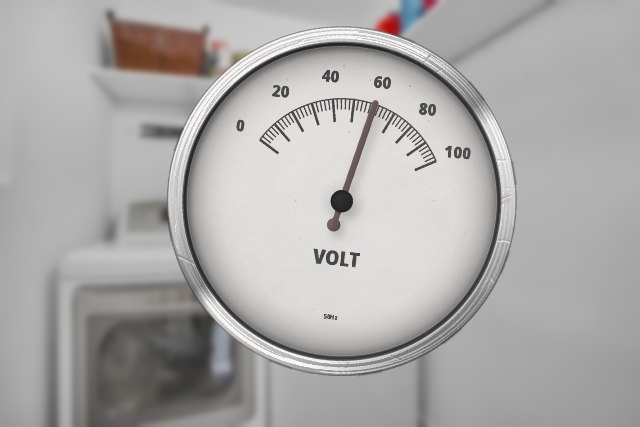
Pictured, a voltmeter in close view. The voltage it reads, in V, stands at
60 V
